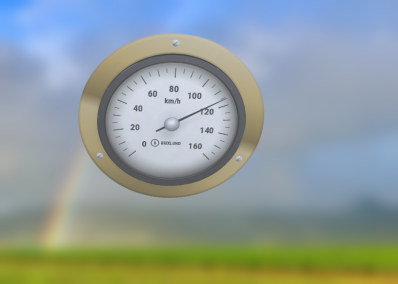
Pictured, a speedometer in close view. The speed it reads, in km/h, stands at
115 km/h
